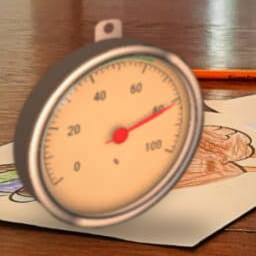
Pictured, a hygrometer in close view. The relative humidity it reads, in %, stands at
80 %
